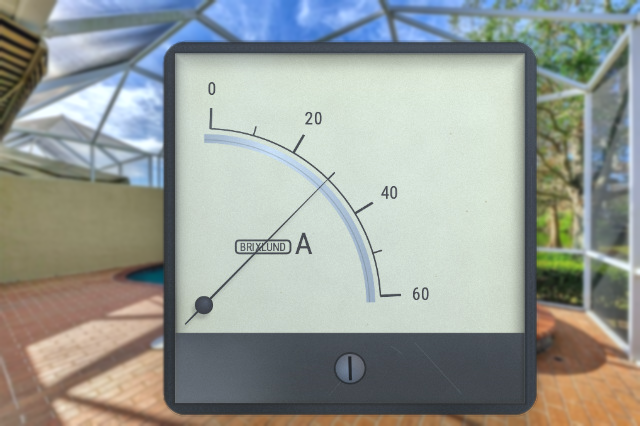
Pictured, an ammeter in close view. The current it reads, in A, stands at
30 A
